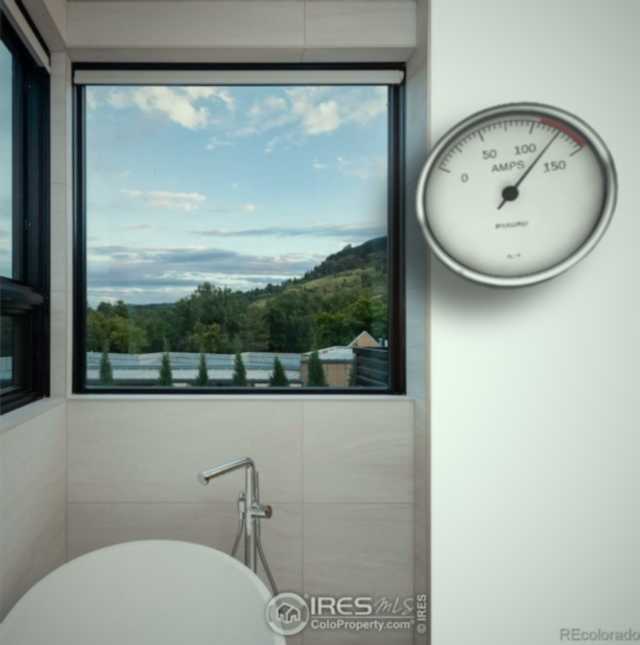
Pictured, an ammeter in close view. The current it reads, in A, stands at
125 A
